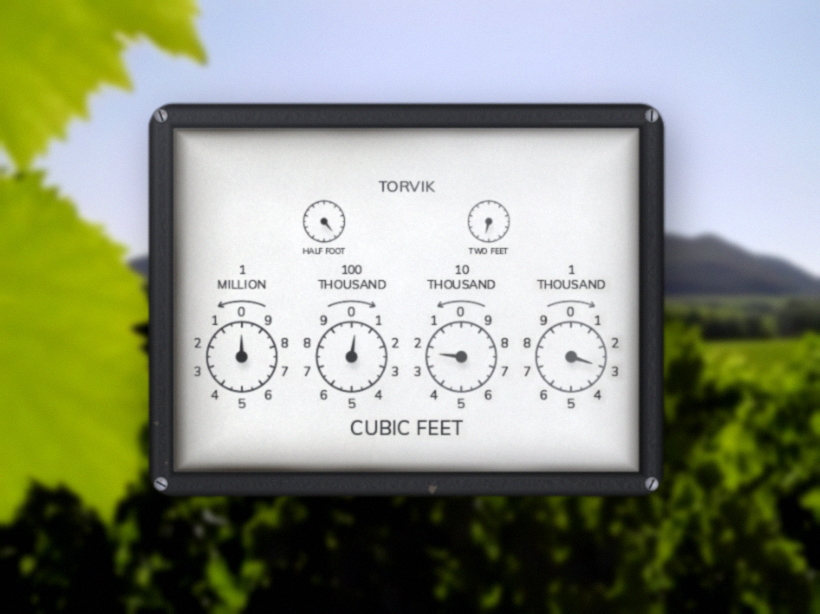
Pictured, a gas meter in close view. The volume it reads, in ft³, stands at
2300 ft³
